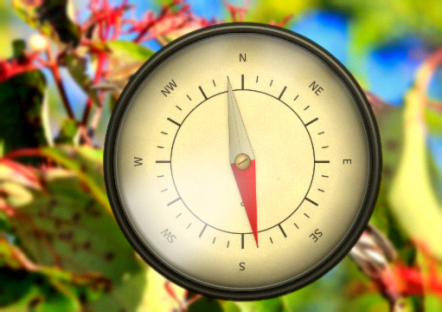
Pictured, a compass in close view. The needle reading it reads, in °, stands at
170 °
